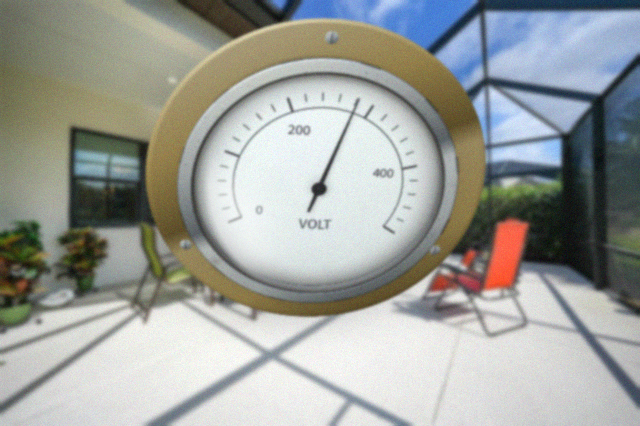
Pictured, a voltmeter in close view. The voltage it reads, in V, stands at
280 V
